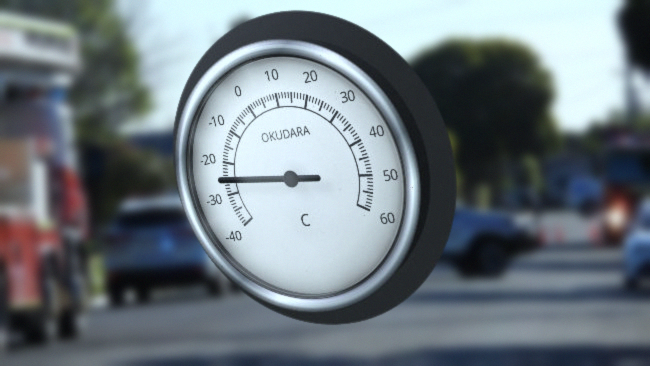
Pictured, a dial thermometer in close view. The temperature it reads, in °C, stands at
-25 °C
